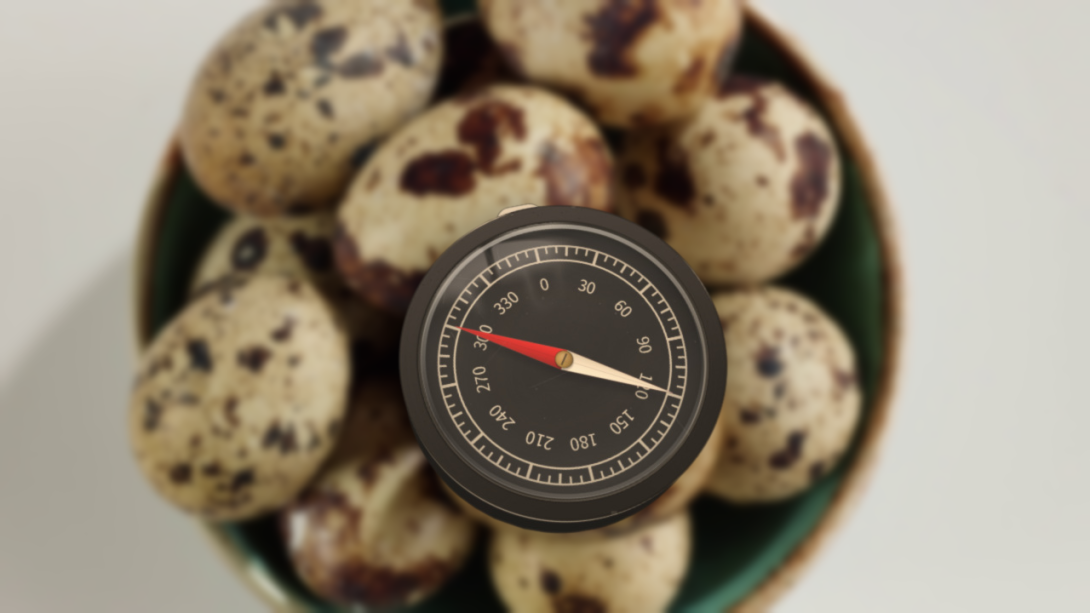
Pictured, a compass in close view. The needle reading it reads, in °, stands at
300 °
